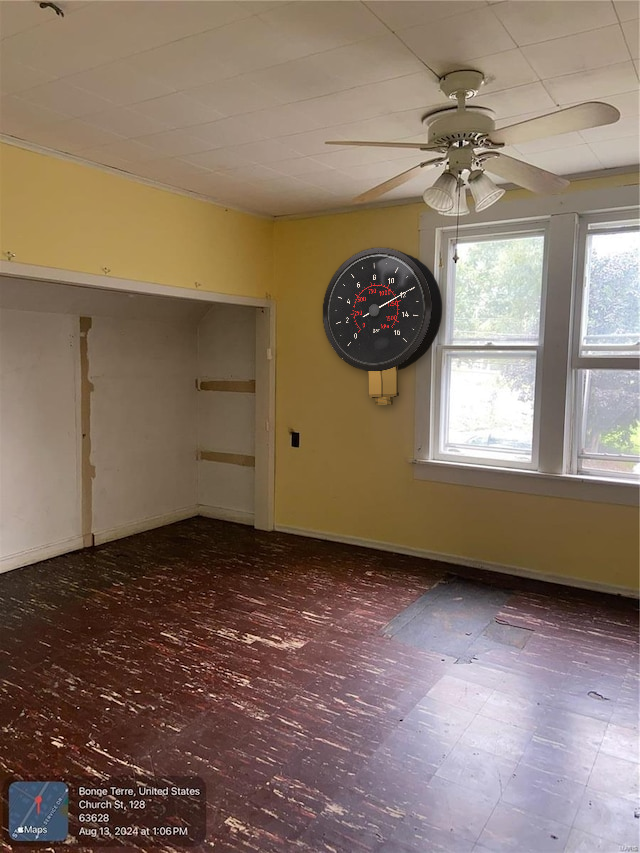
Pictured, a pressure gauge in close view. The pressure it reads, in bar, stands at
12 bar
